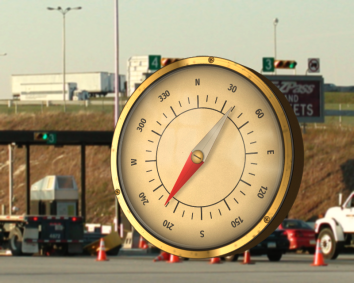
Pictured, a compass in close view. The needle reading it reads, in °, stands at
220 °
